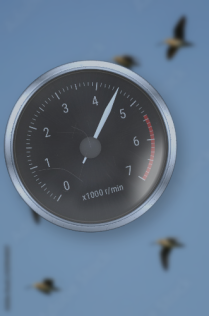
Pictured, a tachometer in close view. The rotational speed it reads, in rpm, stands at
4500 rpm
